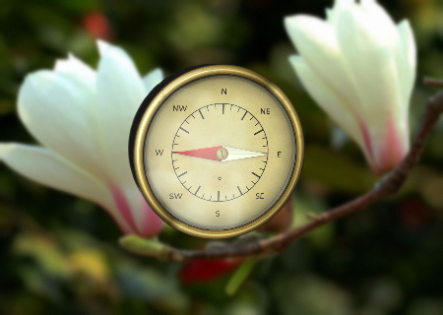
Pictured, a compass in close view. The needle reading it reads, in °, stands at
270 °
